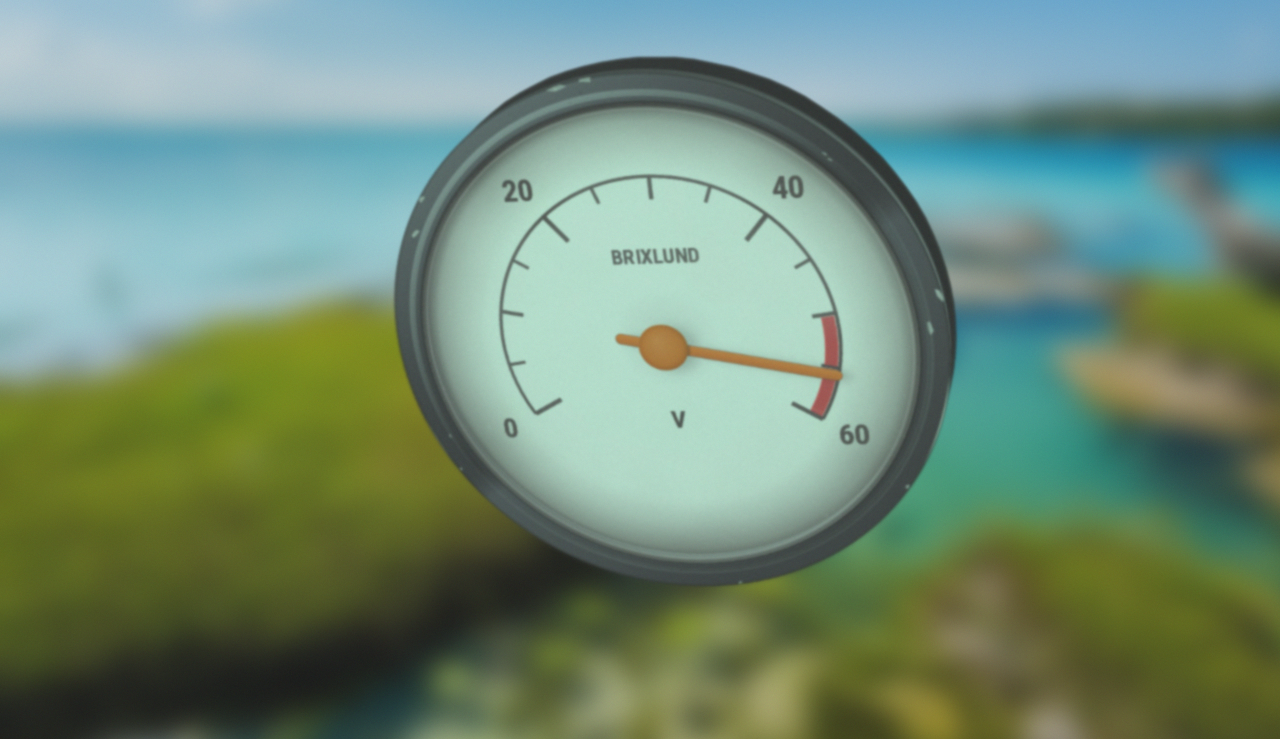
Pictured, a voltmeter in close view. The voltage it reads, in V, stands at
55 V
